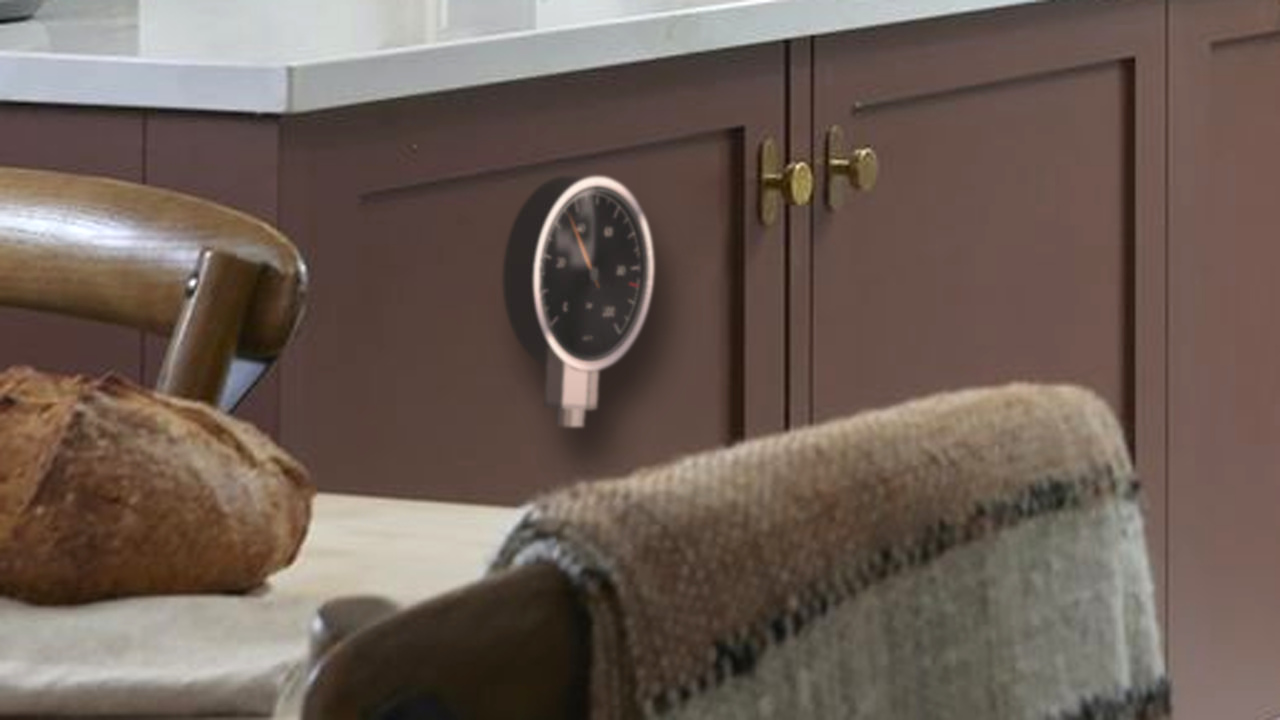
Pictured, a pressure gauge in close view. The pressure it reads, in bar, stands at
35 bar
